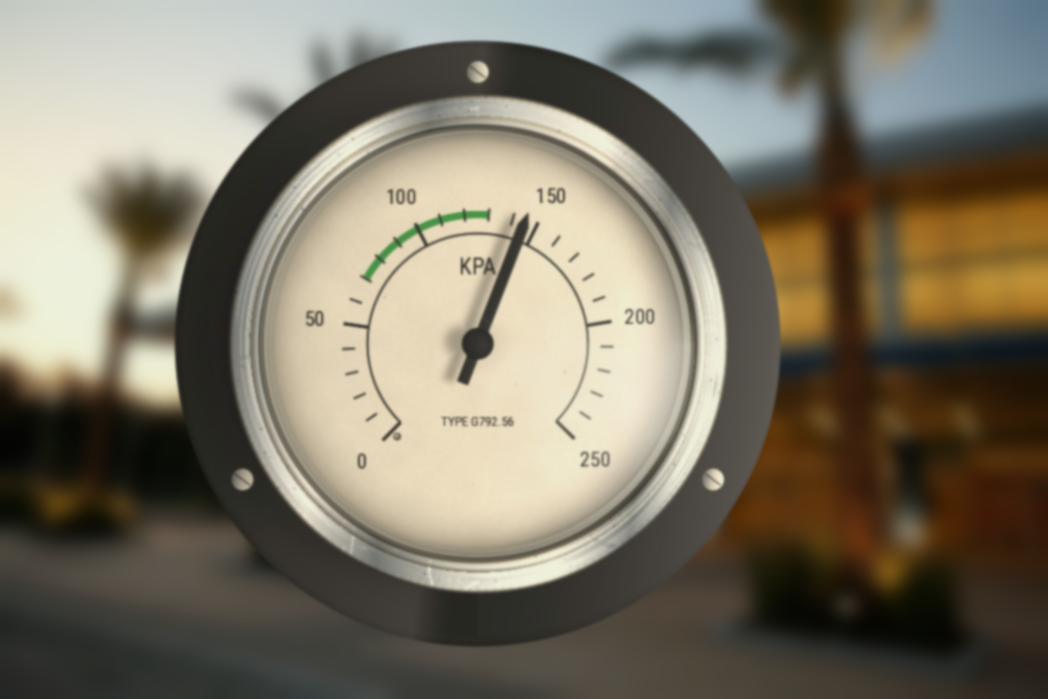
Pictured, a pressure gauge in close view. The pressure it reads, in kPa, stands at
145 kPa
